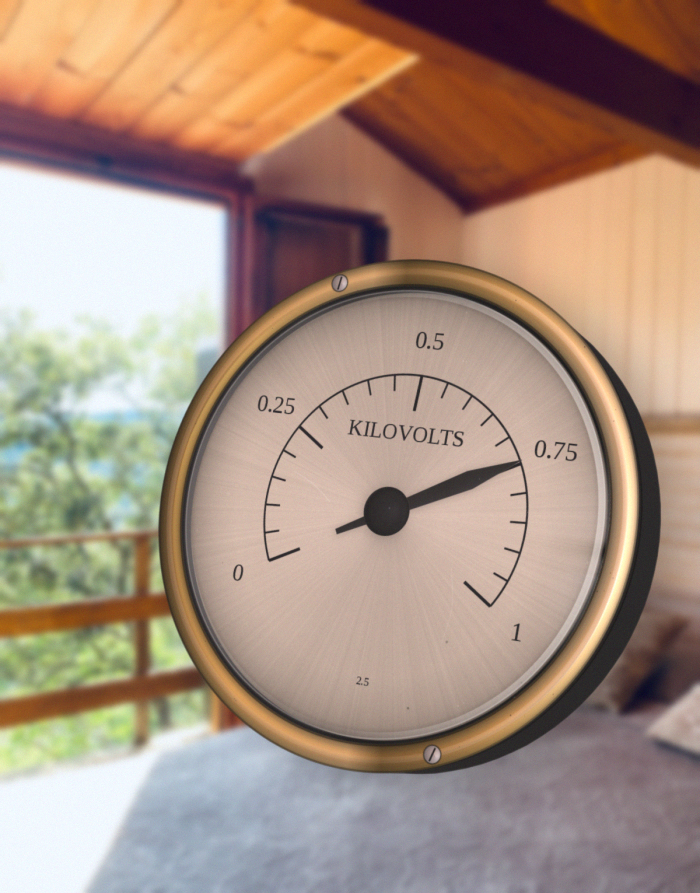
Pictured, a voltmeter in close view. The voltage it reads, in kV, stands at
0.75 kV
